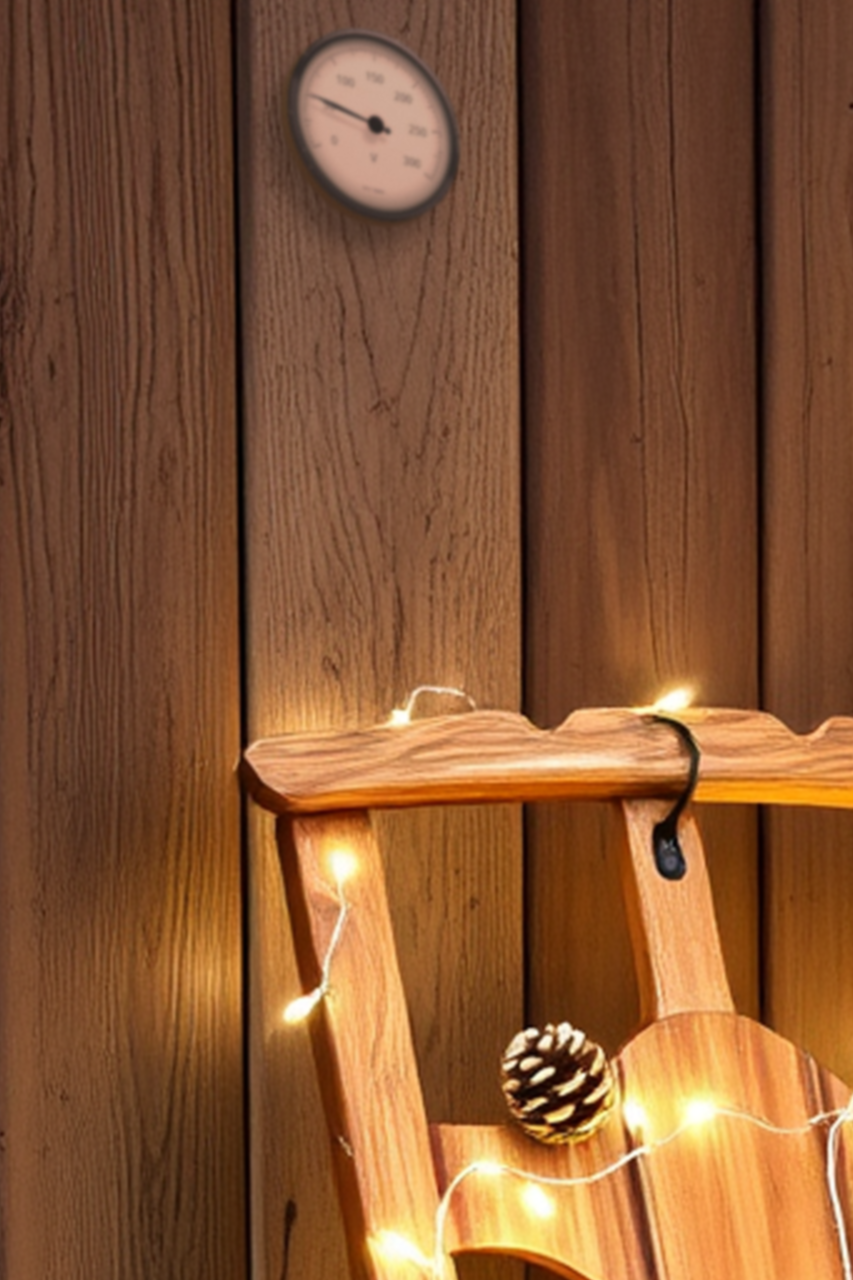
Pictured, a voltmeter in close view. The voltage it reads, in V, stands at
50 V
